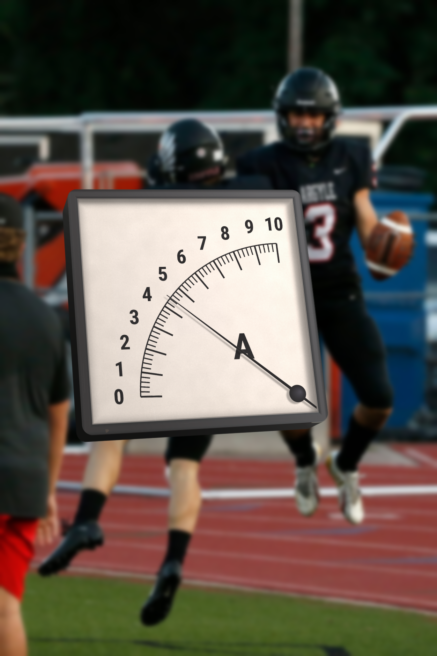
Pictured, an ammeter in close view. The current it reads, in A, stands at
4.4 A
